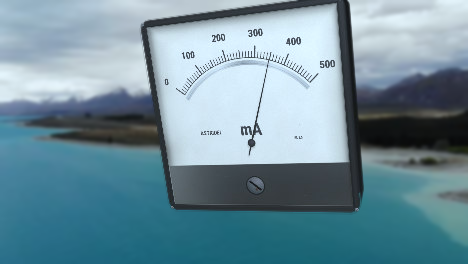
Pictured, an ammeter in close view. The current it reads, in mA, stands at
350 mA
